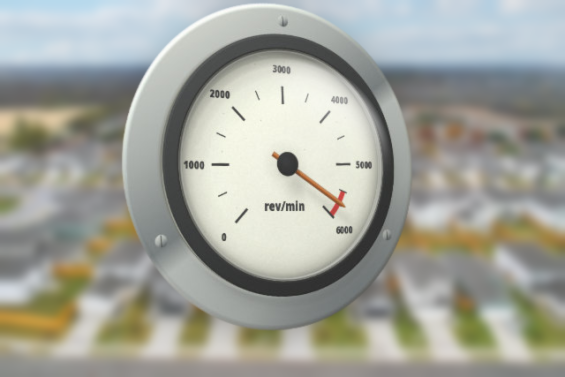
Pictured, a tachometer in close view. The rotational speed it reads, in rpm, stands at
5750 rpm
